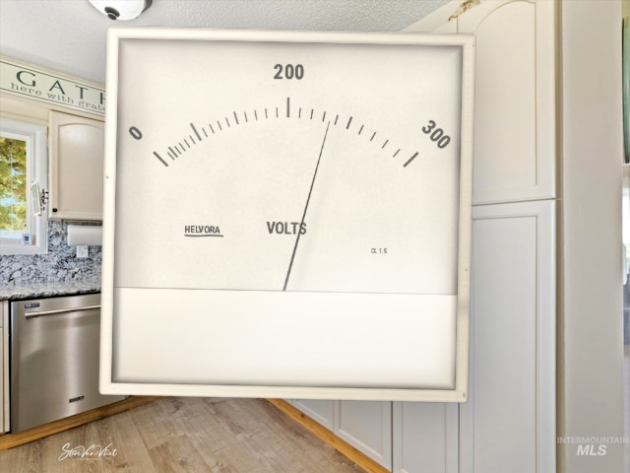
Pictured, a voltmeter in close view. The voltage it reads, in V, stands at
235 V
